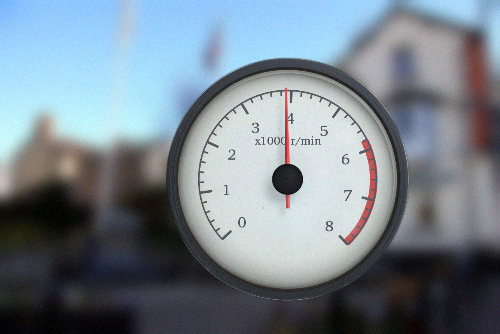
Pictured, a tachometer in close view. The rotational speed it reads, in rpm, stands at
3900 rpm
